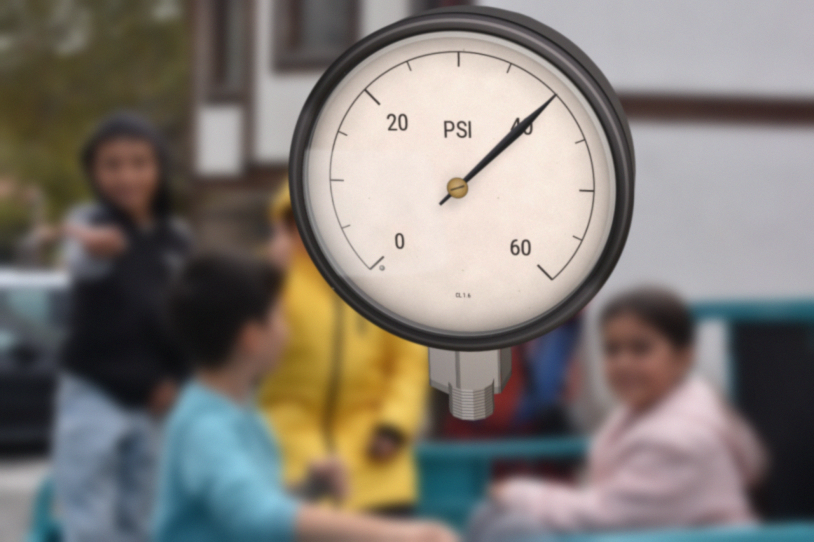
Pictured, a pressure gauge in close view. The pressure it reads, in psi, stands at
40 psi
